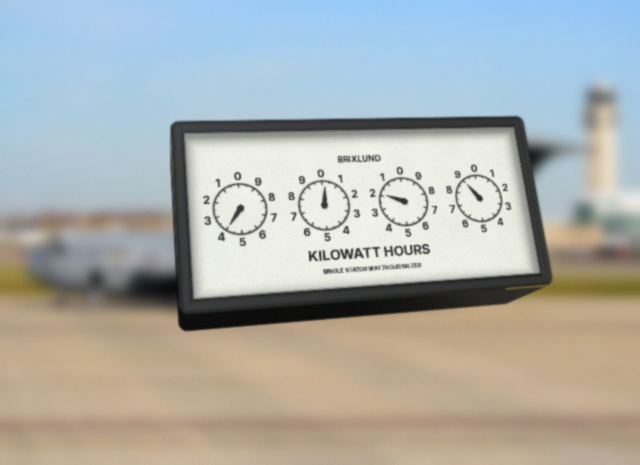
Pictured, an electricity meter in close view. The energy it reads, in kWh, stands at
4019 kWh
